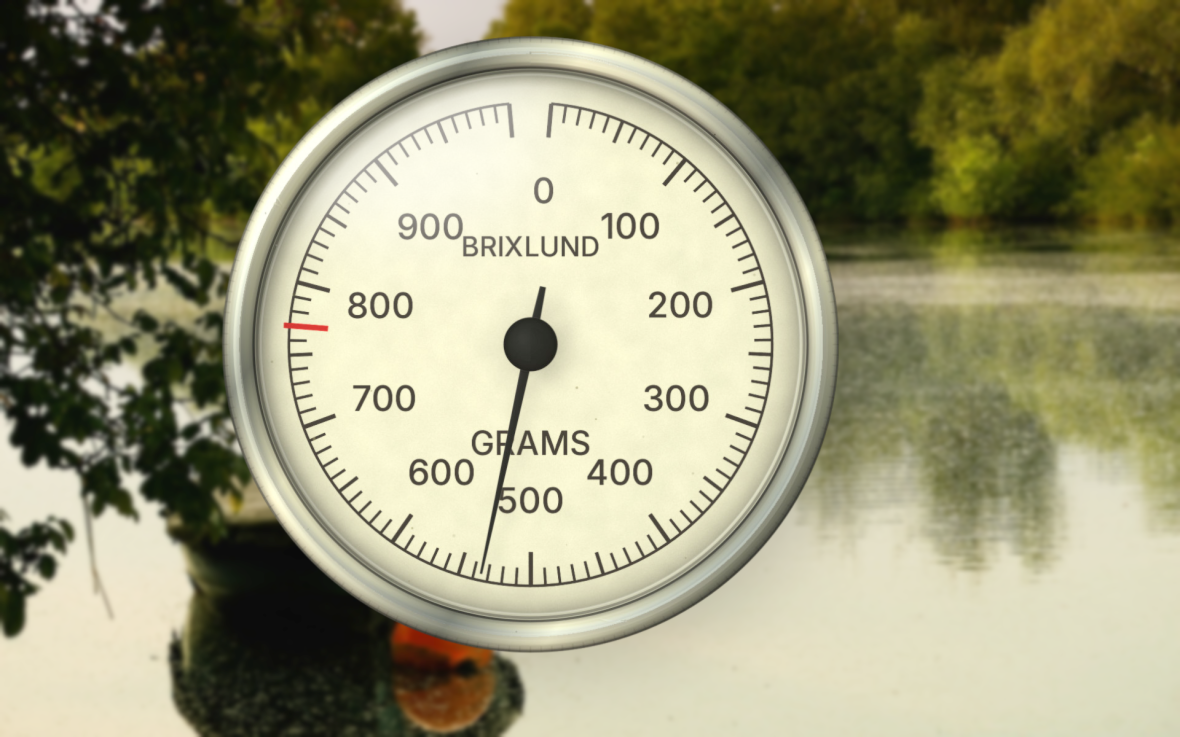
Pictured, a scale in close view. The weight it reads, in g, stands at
535 g
